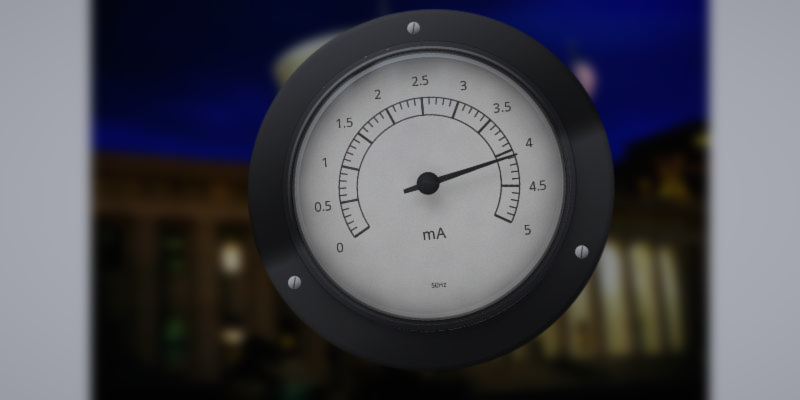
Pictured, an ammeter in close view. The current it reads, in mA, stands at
4.1 mA
